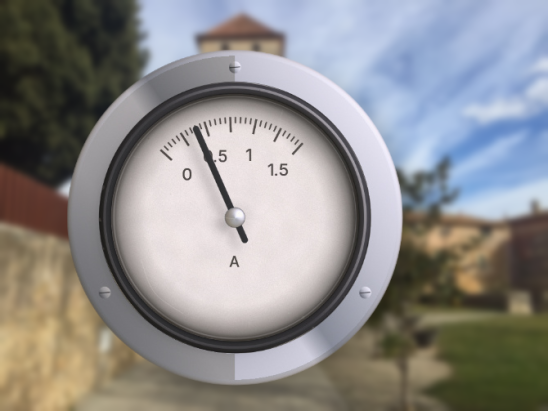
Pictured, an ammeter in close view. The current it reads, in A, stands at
0.4 A
